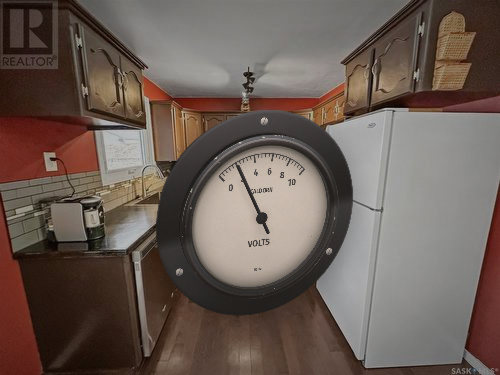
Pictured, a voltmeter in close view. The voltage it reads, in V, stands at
2 V
